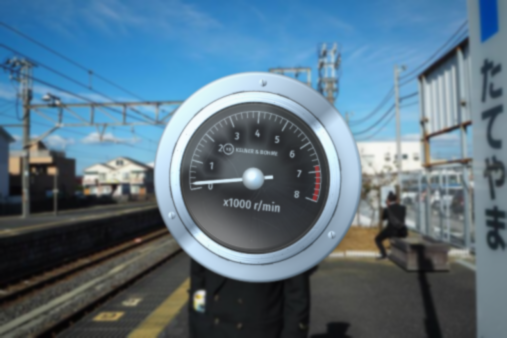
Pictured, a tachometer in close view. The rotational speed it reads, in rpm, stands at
200 rpm
